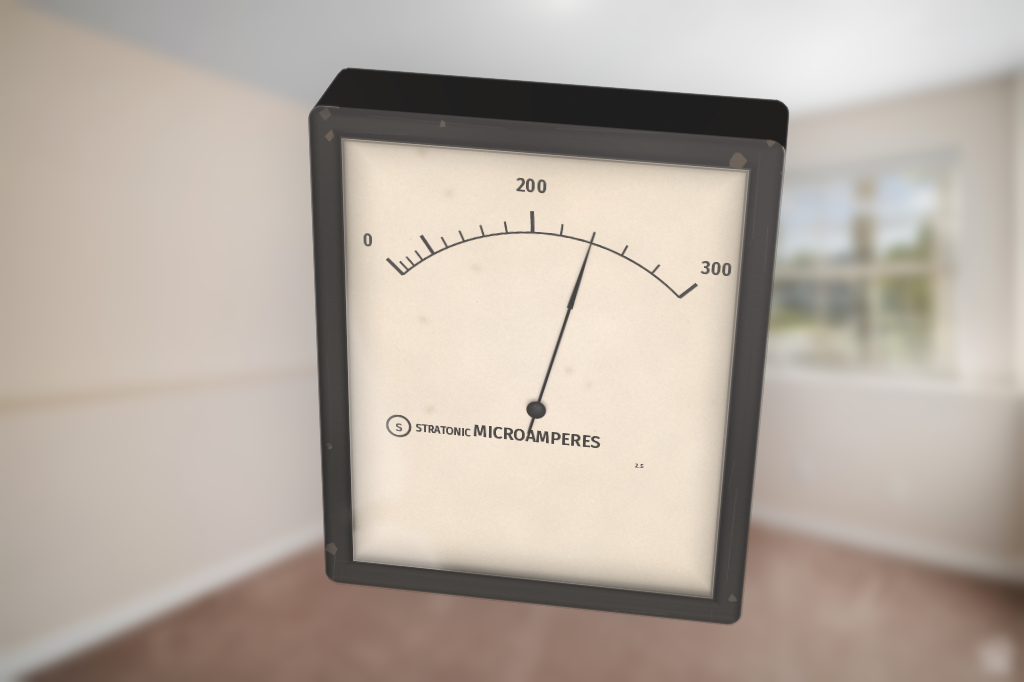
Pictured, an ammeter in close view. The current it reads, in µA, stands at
240 µA
